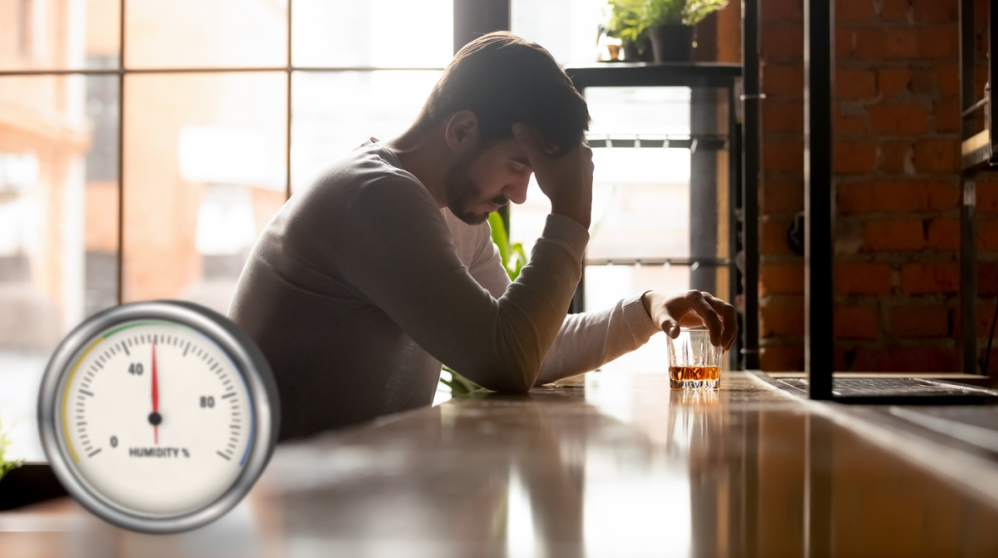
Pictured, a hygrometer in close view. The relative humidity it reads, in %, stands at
50 %
